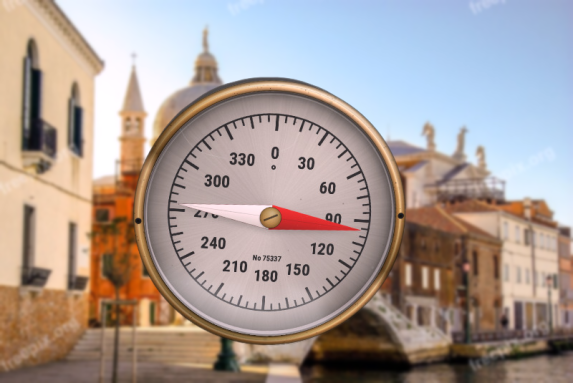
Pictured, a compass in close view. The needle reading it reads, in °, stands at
95 °
